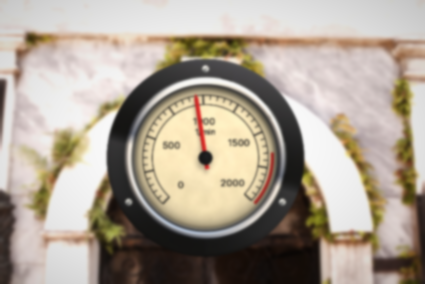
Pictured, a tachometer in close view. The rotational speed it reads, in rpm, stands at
950 rpm
